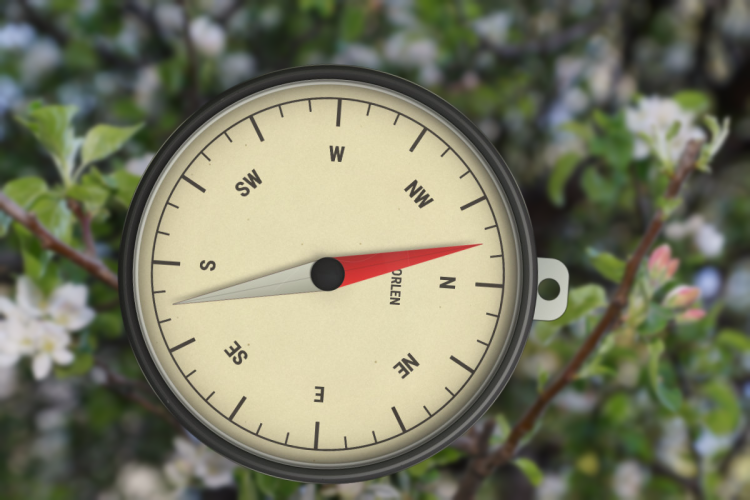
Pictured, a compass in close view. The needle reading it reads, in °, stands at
345 °
